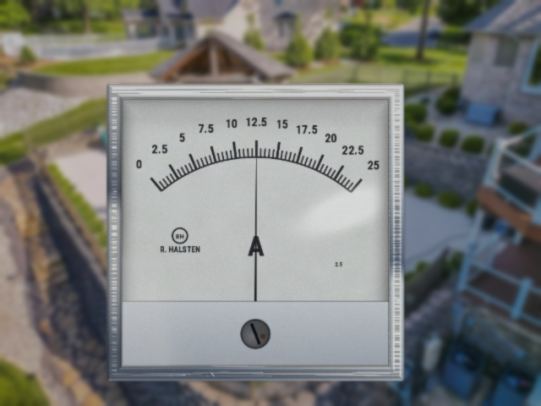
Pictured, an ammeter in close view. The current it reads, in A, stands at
12.5 A
